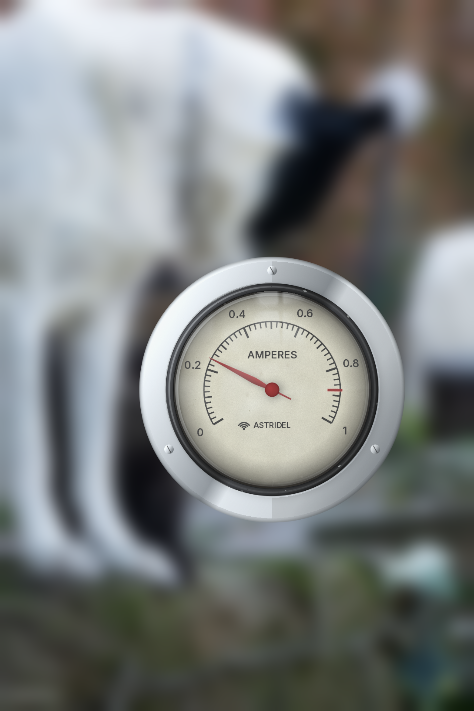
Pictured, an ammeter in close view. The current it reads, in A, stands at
0.24 A
